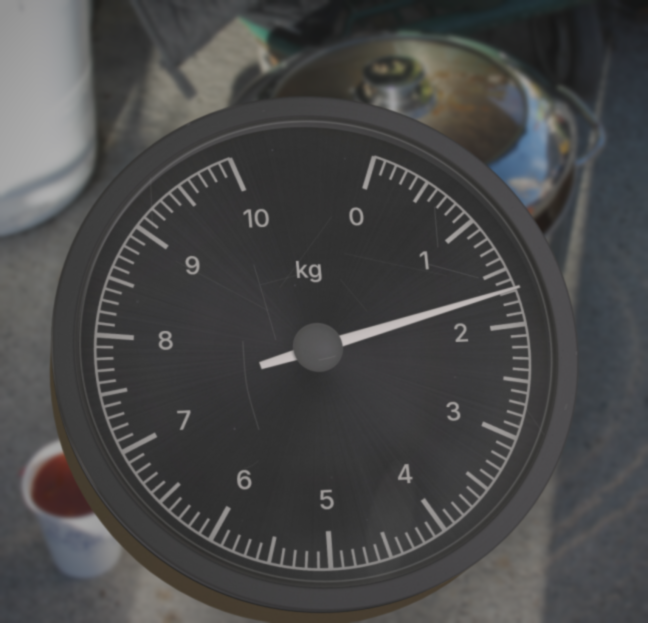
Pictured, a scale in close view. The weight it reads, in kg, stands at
1.7 kg
